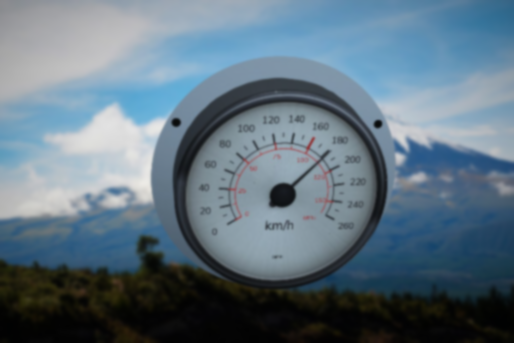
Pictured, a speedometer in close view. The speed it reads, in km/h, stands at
180 km/h
